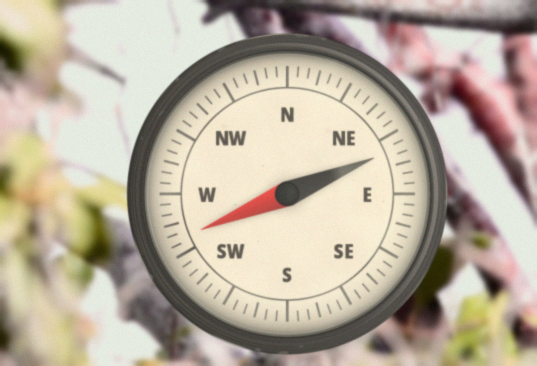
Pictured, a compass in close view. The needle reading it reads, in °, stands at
247.5 °
